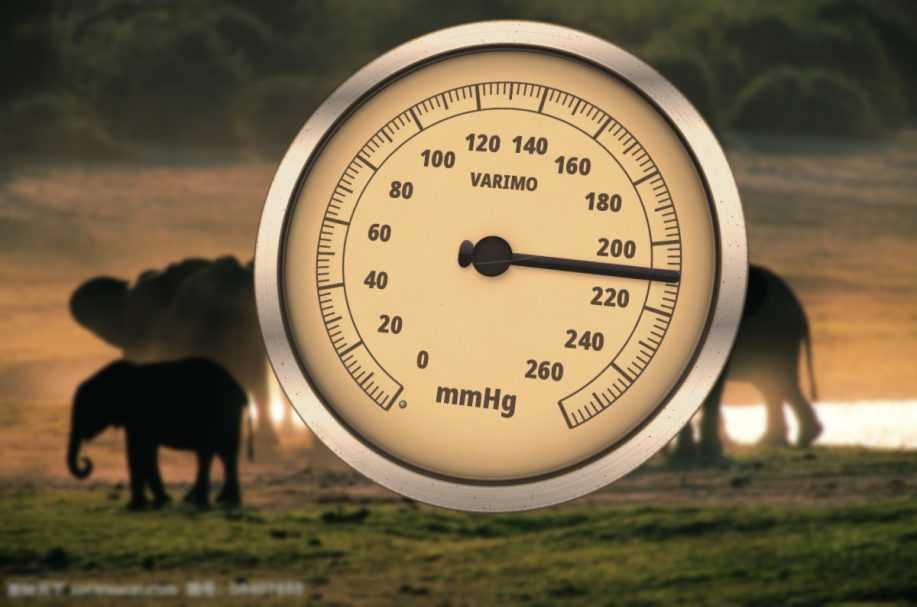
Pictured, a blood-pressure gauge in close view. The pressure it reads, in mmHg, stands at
210 mmHg
